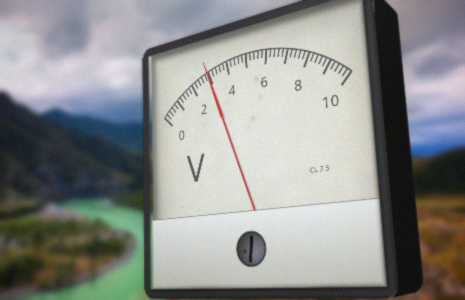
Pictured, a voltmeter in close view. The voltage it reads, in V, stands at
3 V
